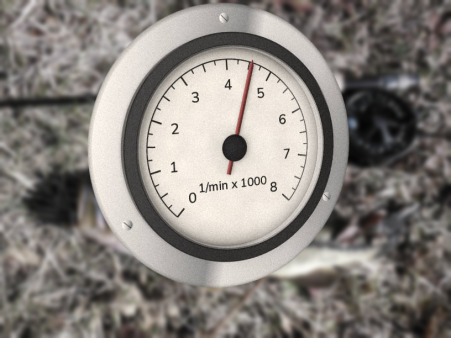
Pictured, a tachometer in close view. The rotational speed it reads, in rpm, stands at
4500 rpm
